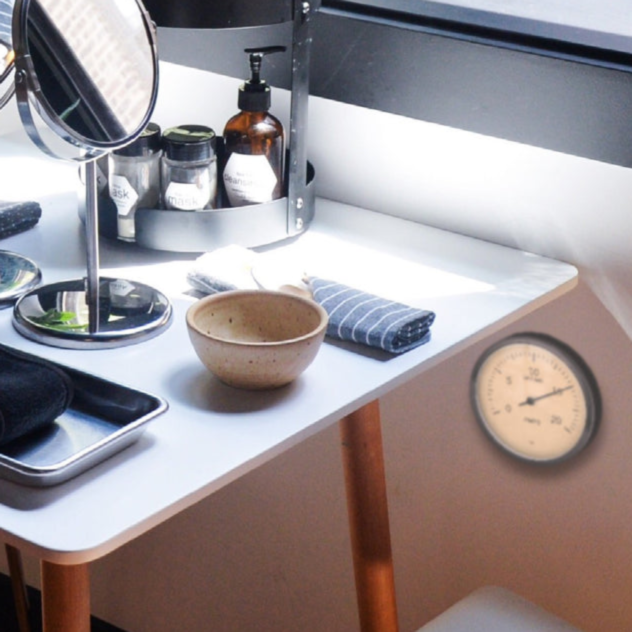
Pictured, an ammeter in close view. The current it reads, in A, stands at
15 A
